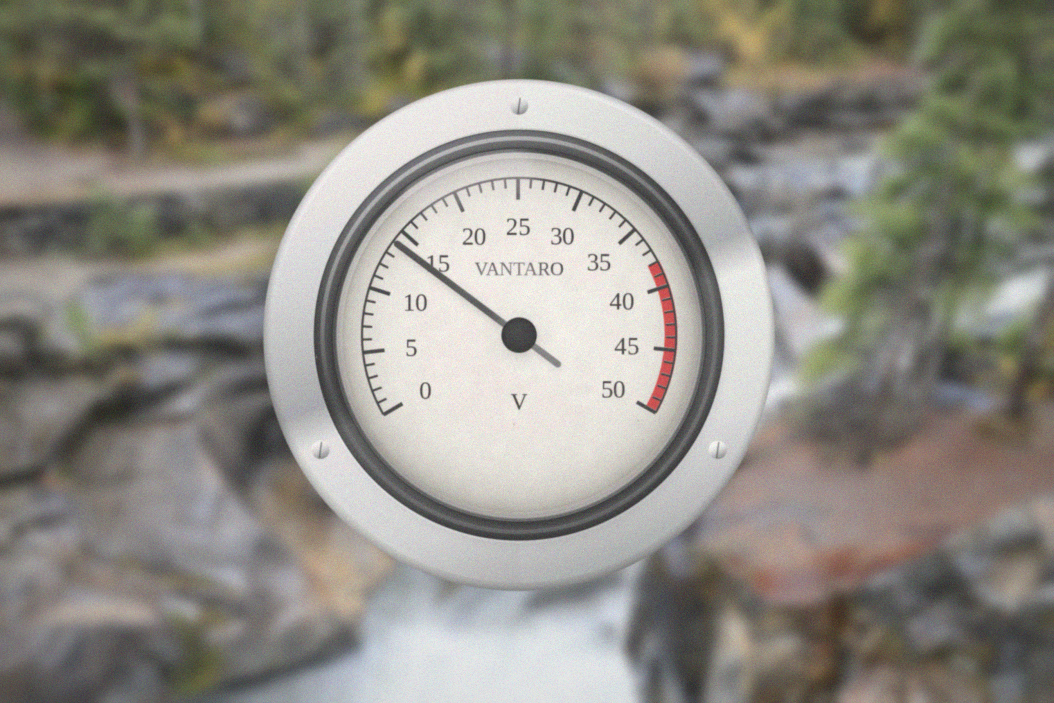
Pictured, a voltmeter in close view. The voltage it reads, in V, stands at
14 V
